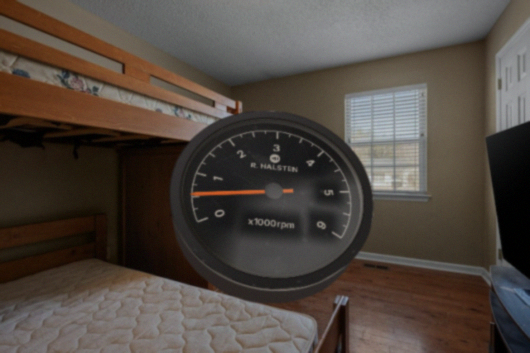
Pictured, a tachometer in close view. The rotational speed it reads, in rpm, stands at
500 rpm
